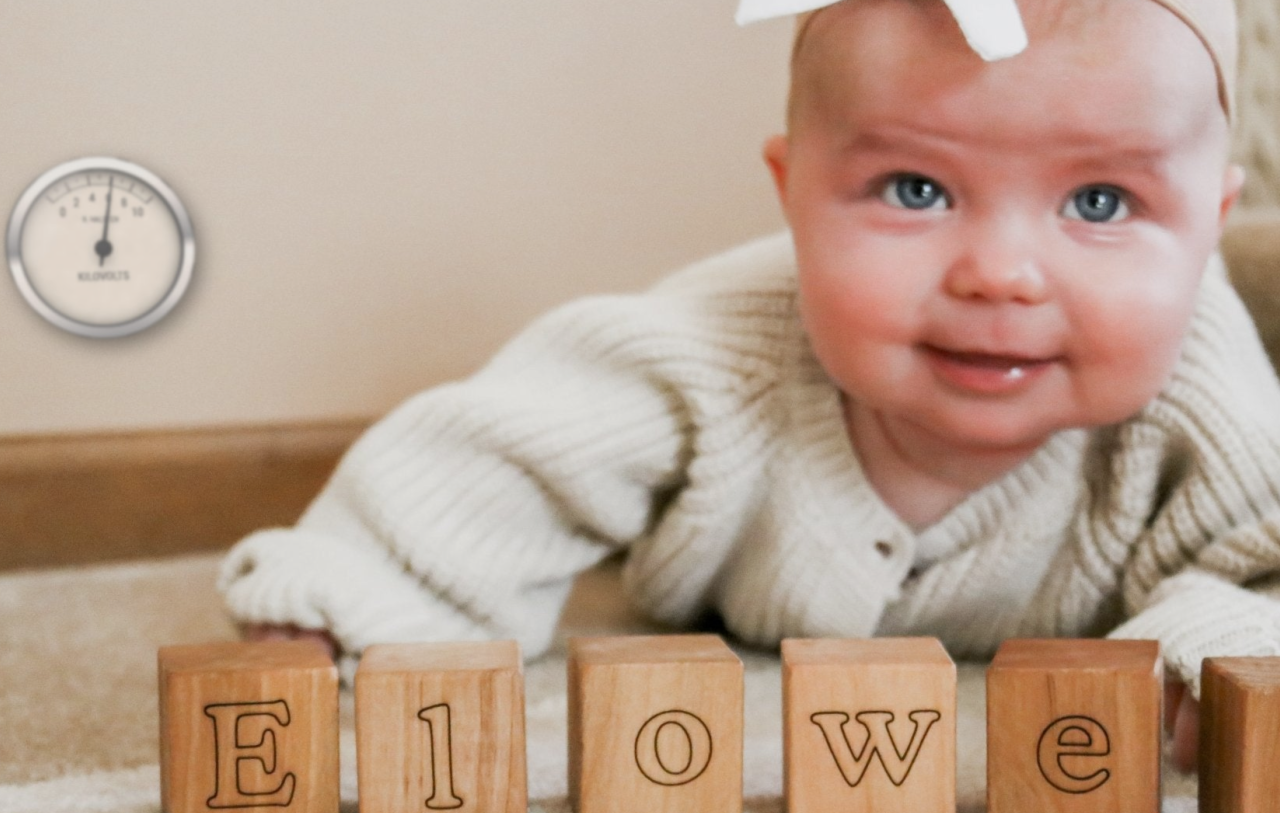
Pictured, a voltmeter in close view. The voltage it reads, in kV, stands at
6 kV
